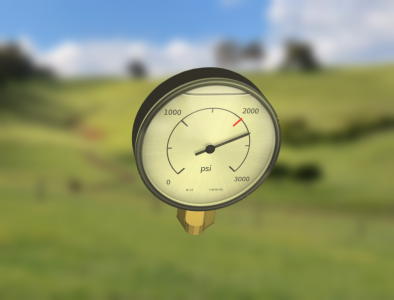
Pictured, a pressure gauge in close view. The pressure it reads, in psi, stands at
2250 psi
